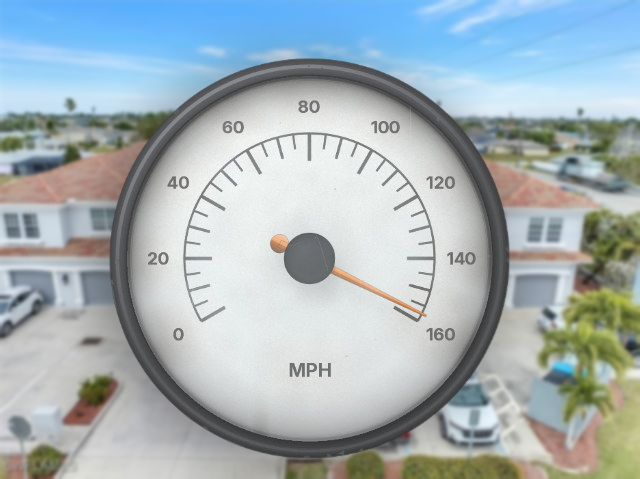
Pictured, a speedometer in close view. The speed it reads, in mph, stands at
157.5 mph
